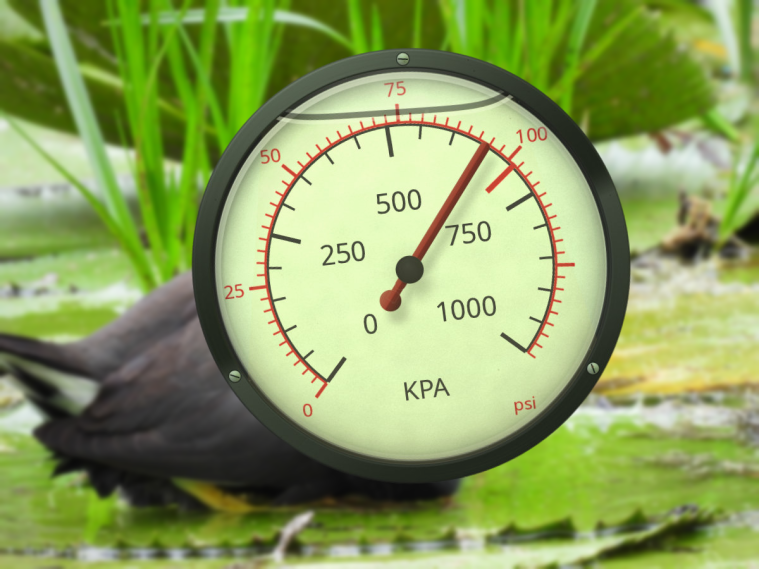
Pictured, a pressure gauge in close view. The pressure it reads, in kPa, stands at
650 kPa
